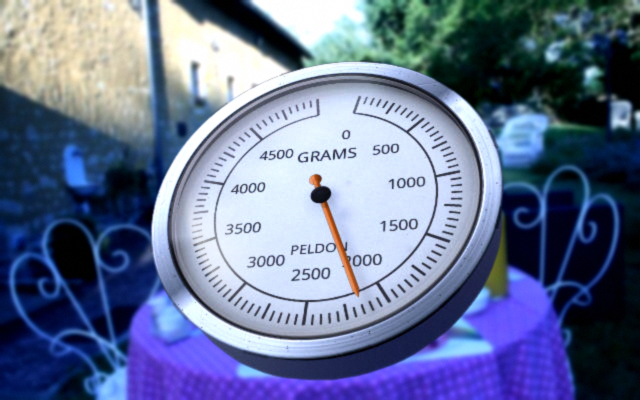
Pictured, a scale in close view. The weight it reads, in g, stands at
2150 g
